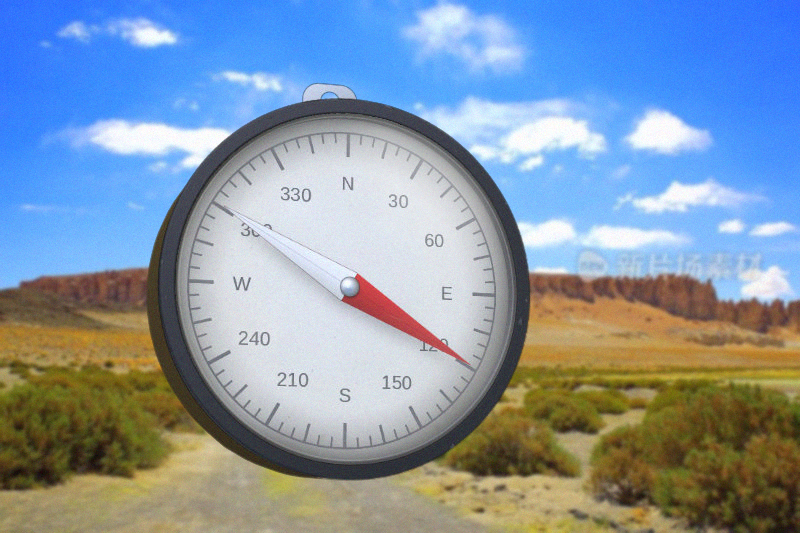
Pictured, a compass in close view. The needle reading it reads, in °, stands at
120 °
